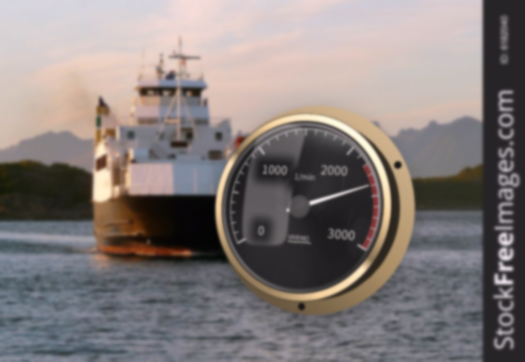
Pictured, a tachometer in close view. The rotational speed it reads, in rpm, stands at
2400 rpm
